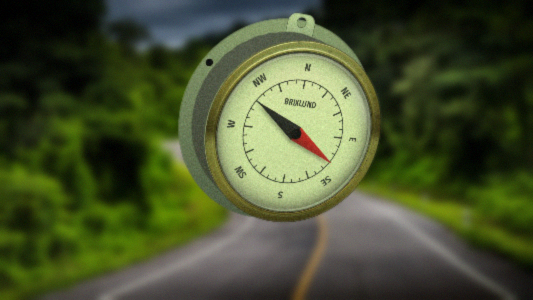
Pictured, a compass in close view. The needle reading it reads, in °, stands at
120 °
